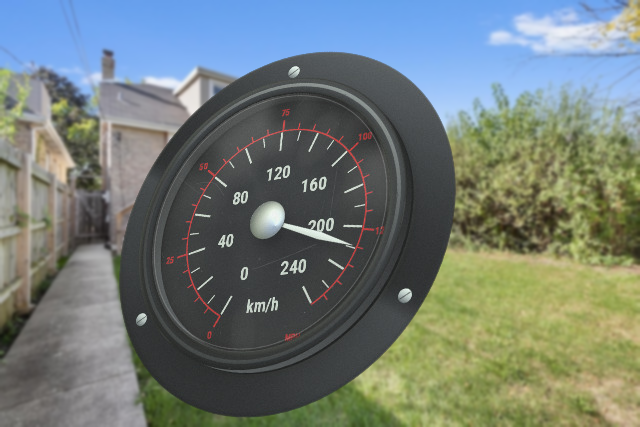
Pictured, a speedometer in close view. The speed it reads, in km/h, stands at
210 km/h
